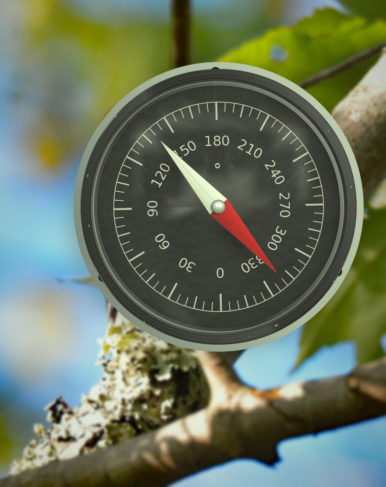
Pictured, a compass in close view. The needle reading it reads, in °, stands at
320 °
